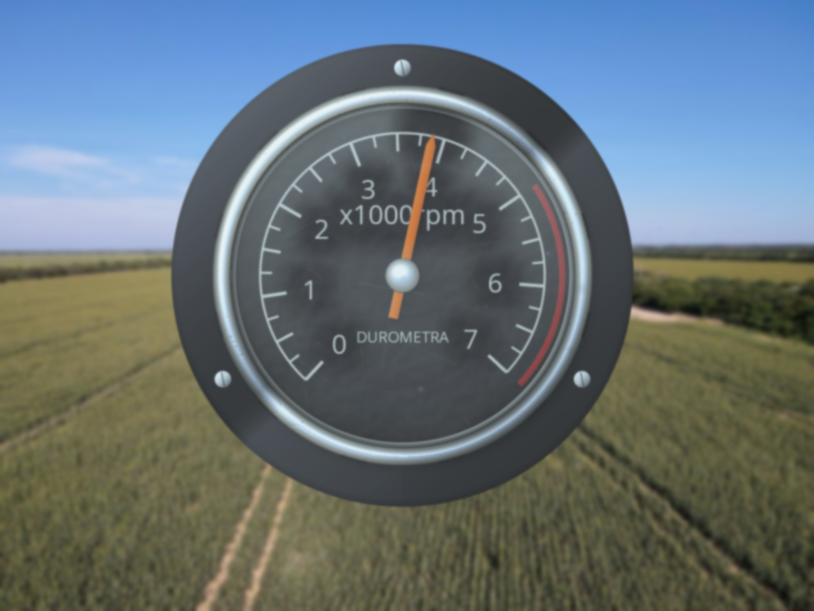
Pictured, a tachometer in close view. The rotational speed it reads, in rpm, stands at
3875 rpm
